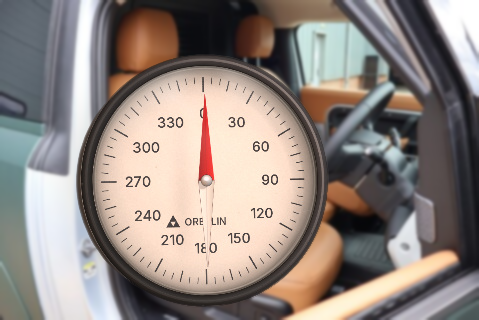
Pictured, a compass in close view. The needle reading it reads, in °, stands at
0 °
